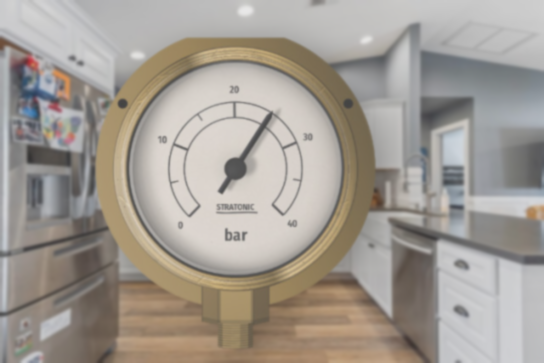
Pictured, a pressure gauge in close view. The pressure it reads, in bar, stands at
25 bar
